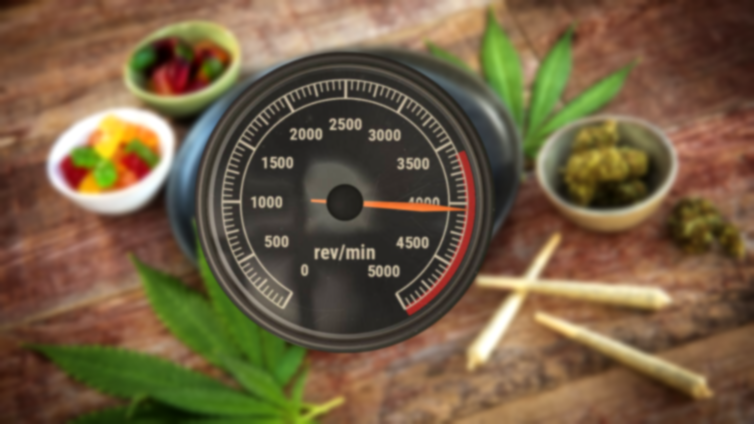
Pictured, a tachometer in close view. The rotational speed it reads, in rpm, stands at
4050 rpm
